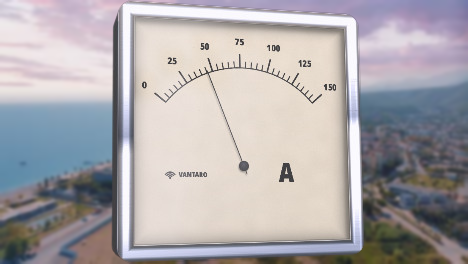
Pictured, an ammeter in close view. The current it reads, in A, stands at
45 A
